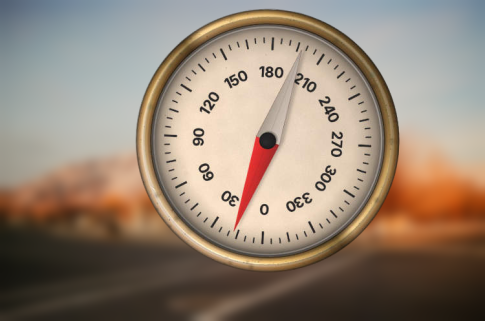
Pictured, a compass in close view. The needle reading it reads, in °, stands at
17.5 °
